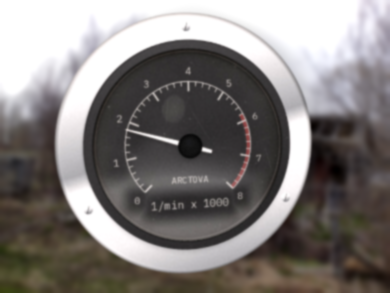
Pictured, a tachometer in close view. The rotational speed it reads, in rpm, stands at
1800 rpm
